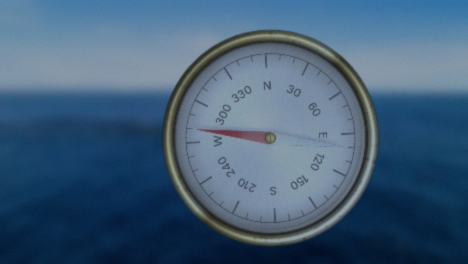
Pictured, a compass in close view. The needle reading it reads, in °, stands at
280 °
